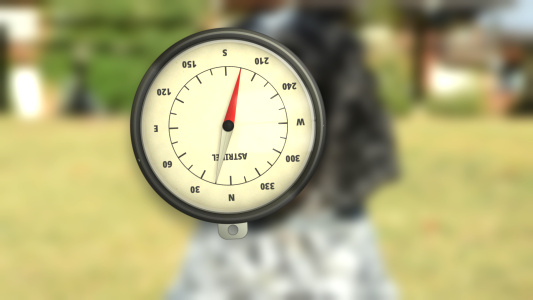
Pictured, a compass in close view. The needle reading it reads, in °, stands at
195 °
